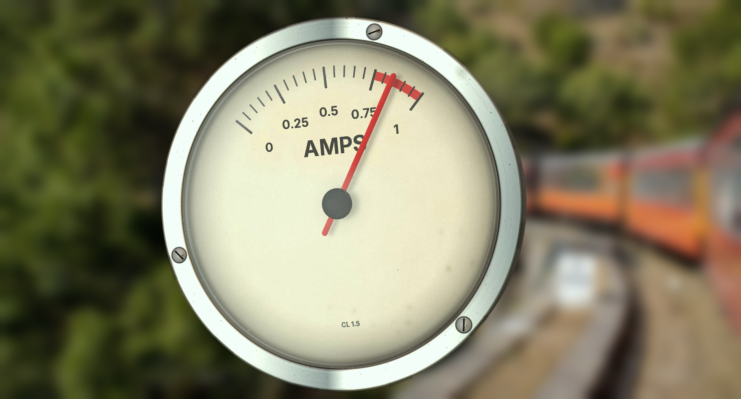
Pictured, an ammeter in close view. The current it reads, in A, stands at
0.85 A
